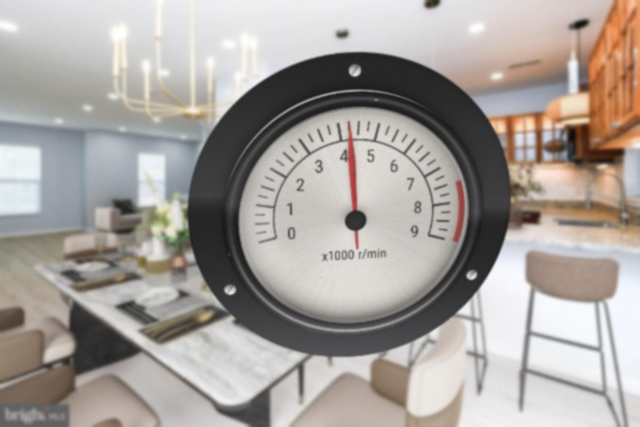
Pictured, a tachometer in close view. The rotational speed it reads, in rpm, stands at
4250 rpm
